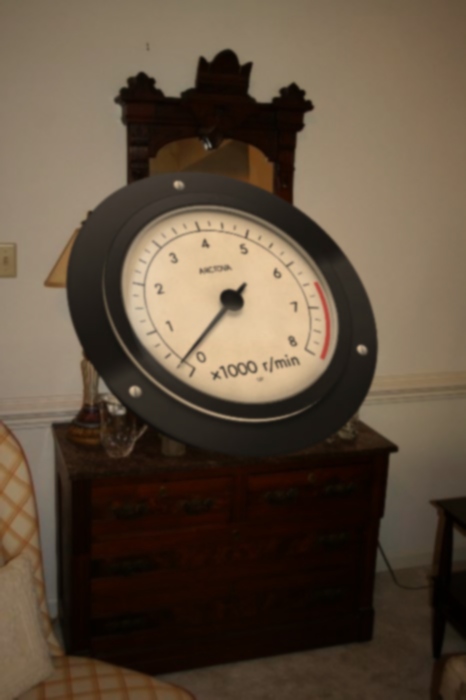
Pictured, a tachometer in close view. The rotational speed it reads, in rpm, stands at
250 rpm
